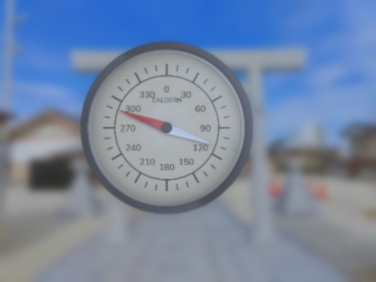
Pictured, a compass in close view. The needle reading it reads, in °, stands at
290 °
